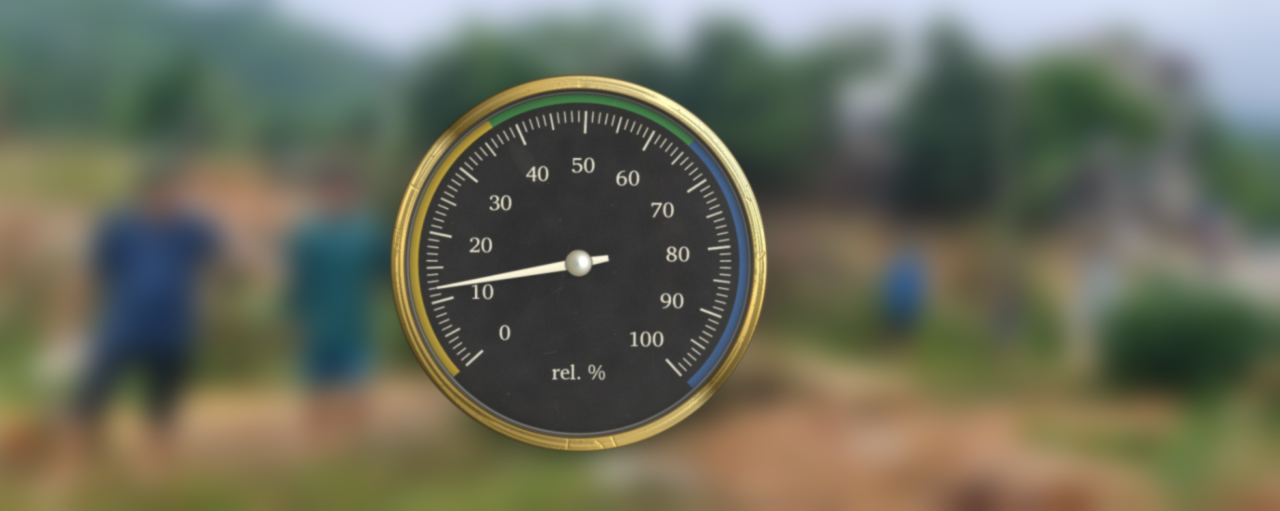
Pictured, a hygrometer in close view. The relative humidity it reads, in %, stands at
12 %
